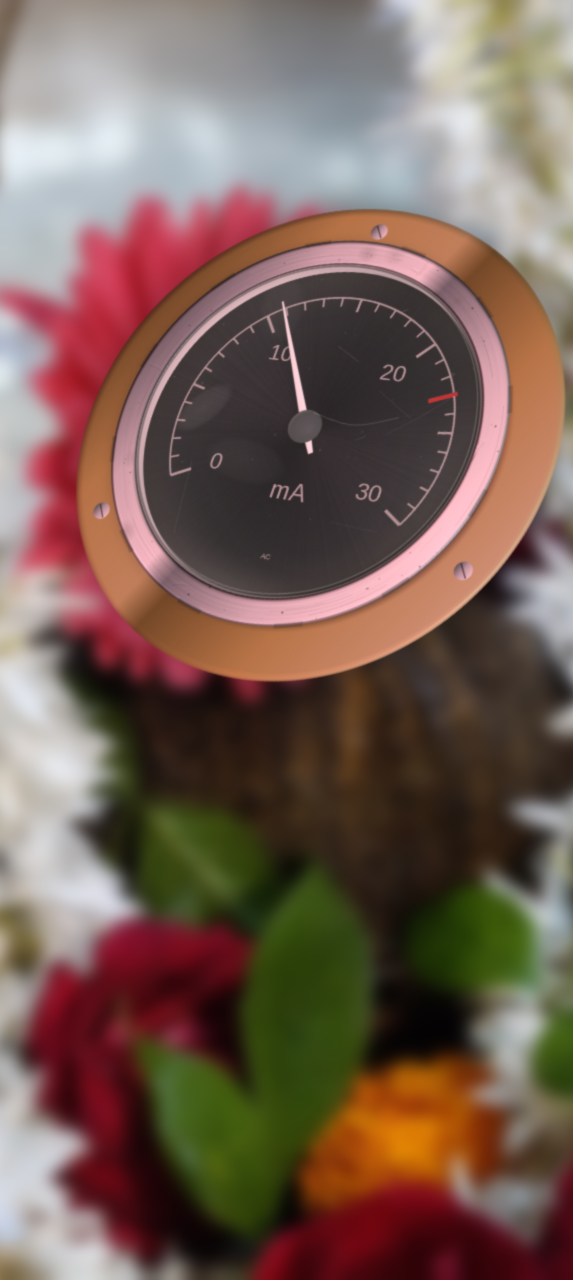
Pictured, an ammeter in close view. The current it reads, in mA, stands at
11 mA
